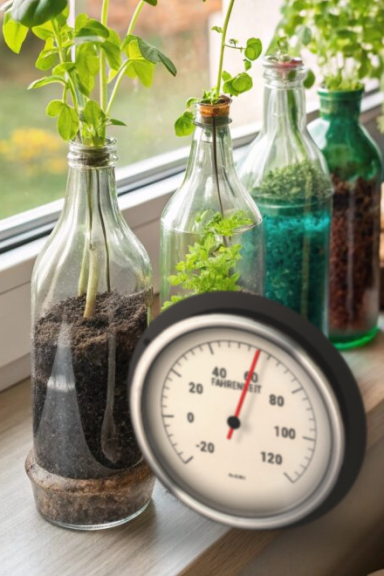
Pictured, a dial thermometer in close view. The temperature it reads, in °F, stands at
60 °F
